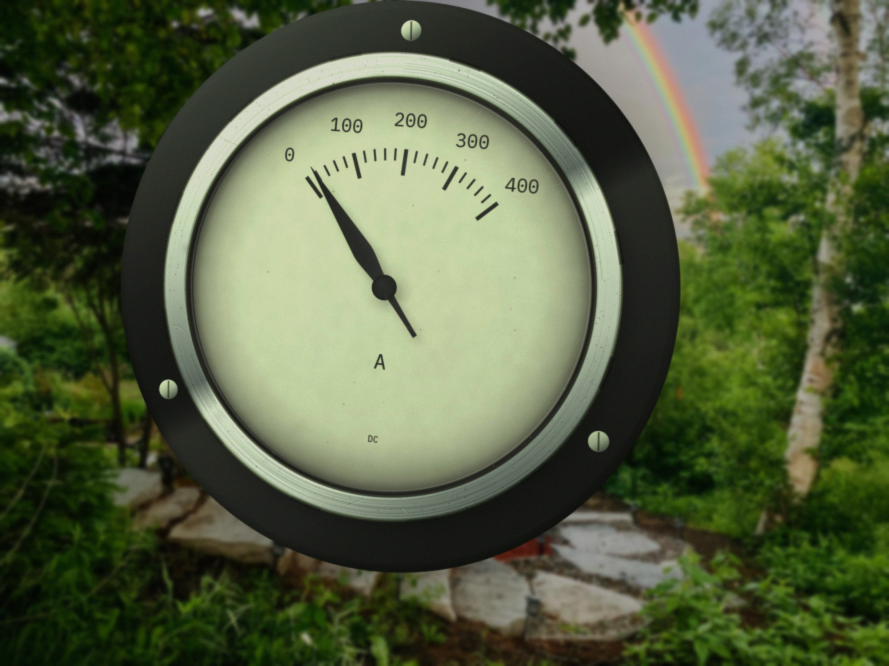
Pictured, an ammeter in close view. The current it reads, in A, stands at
20 A
